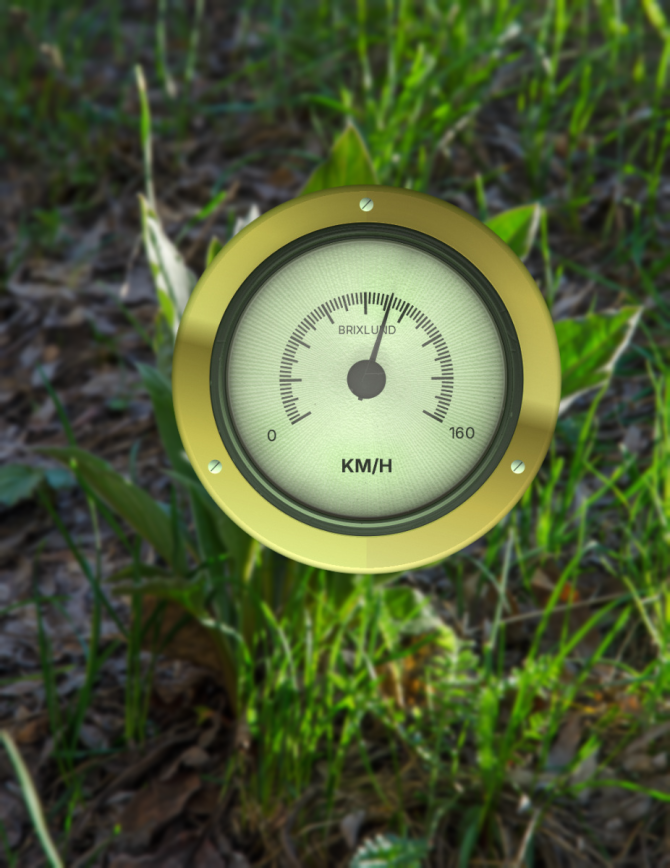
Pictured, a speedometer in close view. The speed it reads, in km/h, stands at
92 km/h
